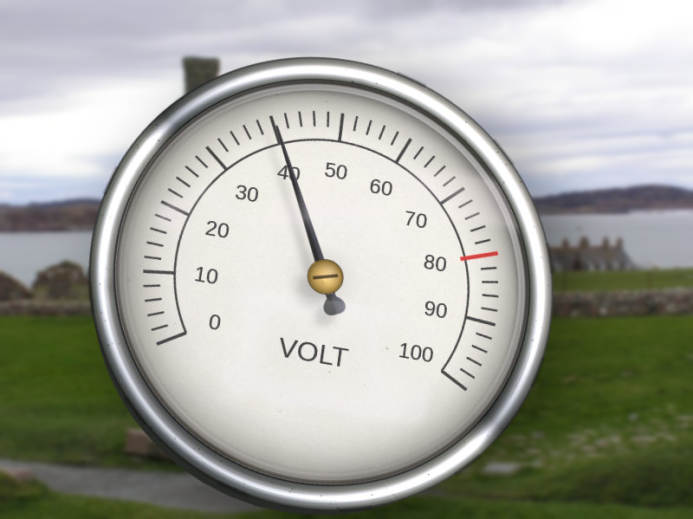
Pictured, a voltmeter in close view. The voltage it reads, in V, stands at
40 V
